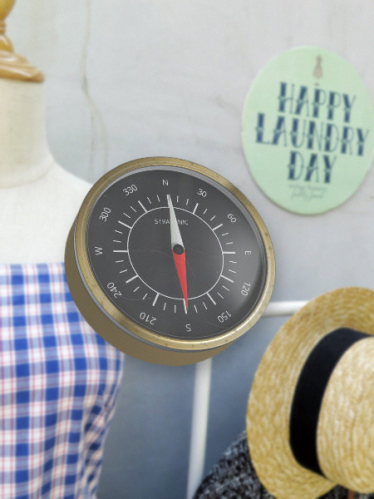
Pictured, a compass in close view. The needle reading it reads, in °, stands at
180 °
